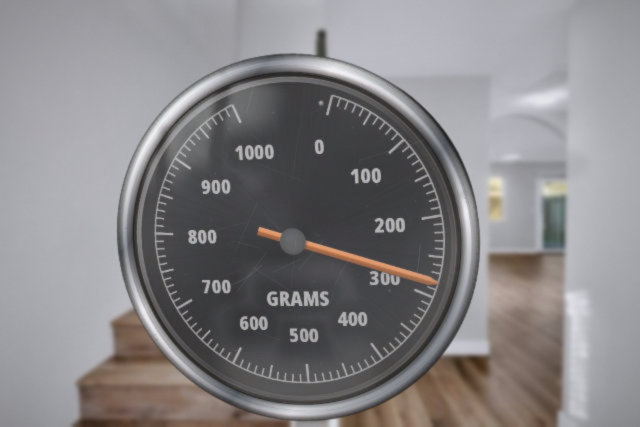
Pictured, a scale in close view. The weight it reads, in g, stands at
280 g
